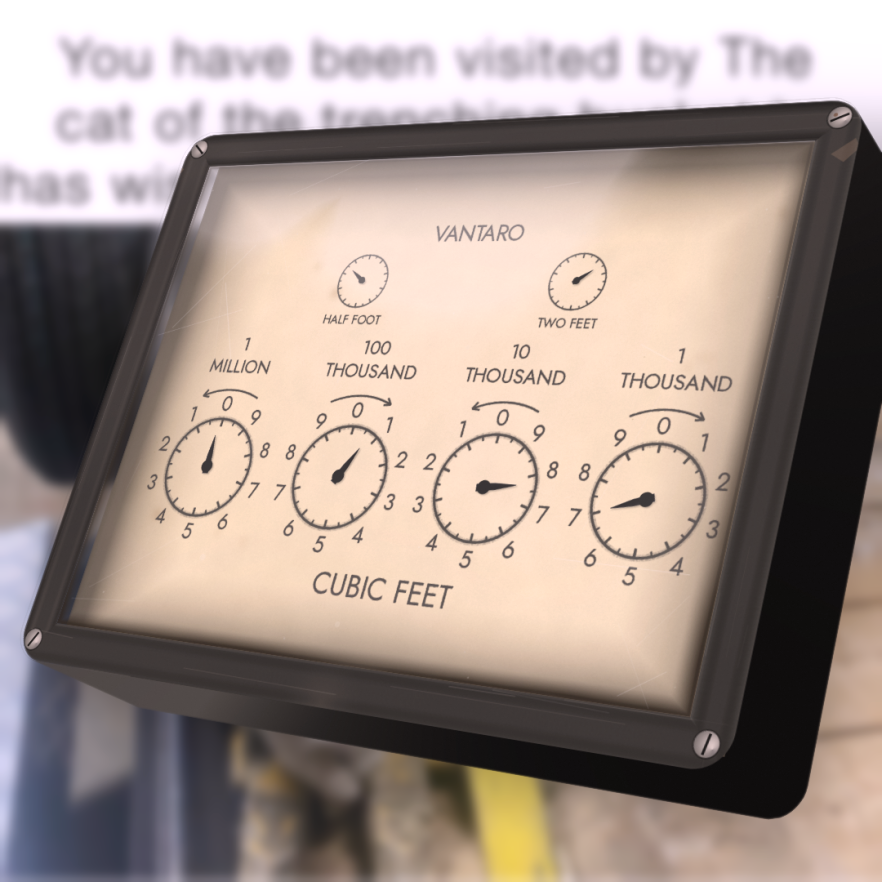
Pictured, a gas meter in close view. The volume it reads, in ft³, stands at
7700 ft³
